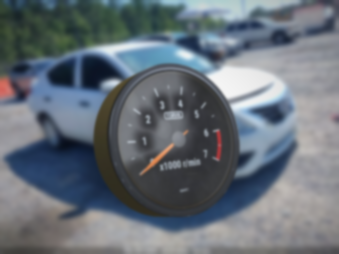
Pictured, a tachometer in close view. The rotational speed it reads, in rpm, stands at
0 rpm
